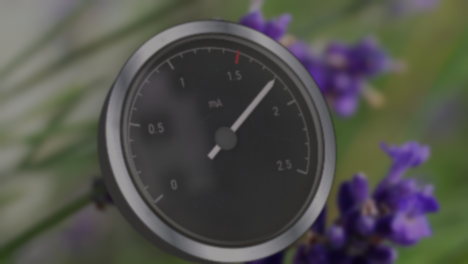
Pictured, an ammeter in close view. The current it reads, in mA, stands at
1.8 mA
